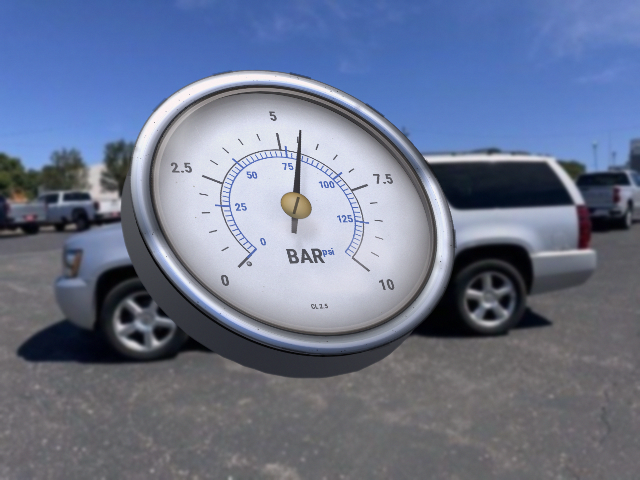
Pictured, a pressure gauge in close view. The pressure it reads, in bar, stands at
5.5 bar
